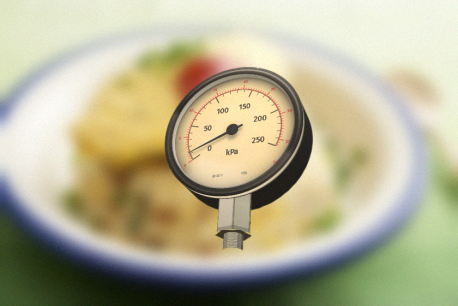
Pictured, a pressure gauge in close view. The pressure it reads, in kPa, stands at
10 kPa
